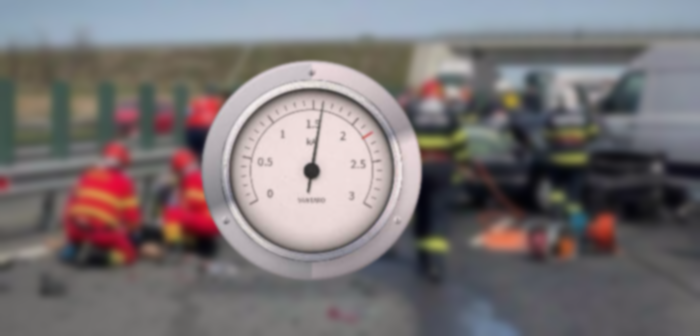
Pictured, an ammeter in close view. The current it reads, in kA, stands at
1.6 kA
